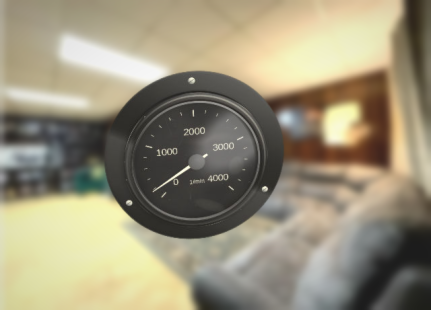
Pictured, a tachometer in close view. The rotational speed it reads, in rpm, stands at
200 rpm
